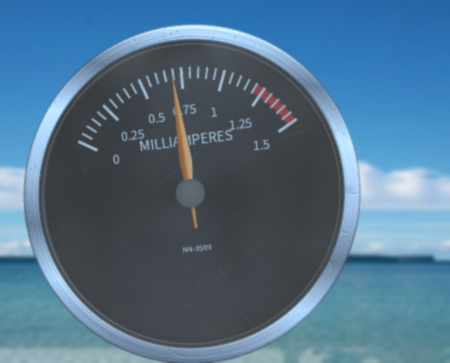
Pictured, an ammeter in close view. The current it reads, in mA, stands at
0.7 mA
